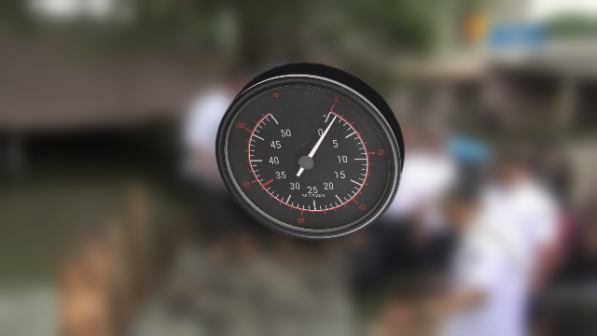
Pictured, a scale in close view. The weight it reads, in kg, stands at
1 kg
